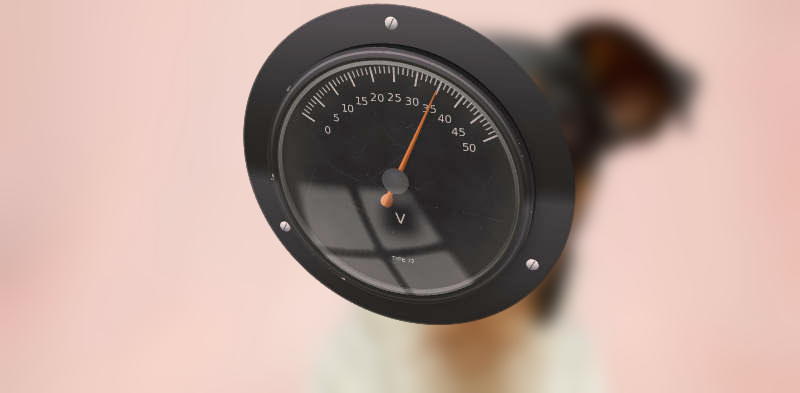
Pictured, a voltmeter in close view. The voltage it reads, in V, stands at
35 V
